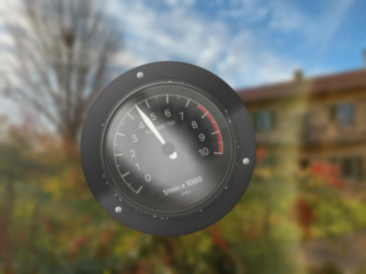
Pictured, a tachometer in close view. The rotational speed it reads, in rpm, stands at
4500 rpm
